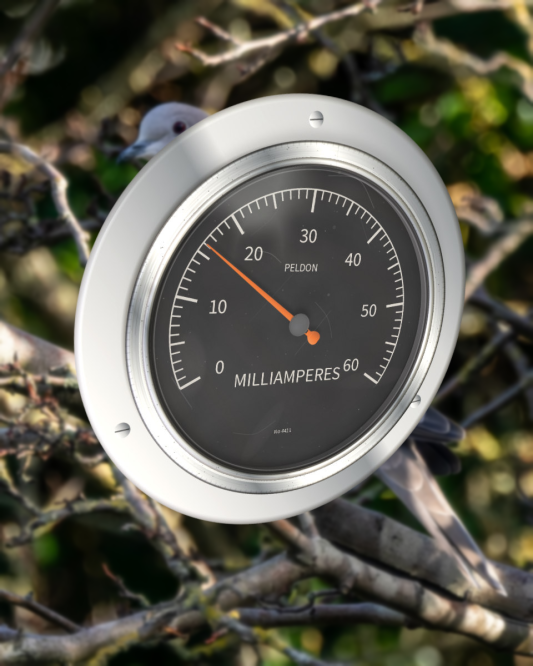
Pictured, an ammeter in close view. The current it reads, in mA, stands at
16 mA
